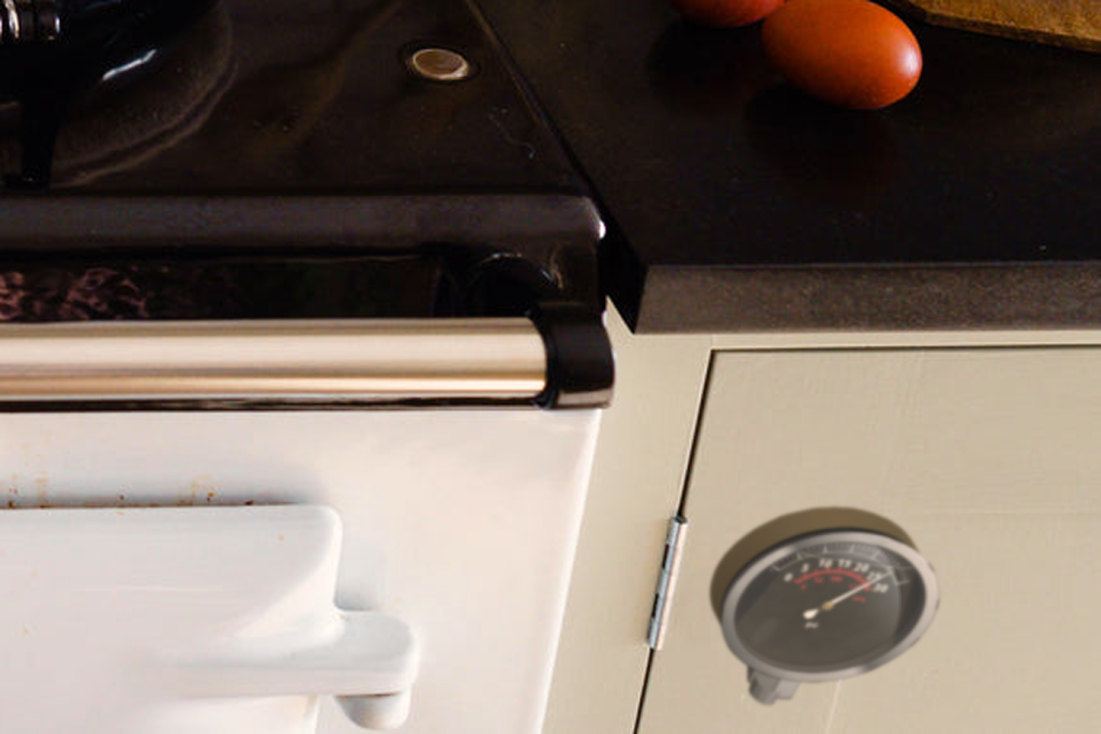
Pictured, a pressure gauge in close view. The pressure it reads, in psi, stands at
25 psi
